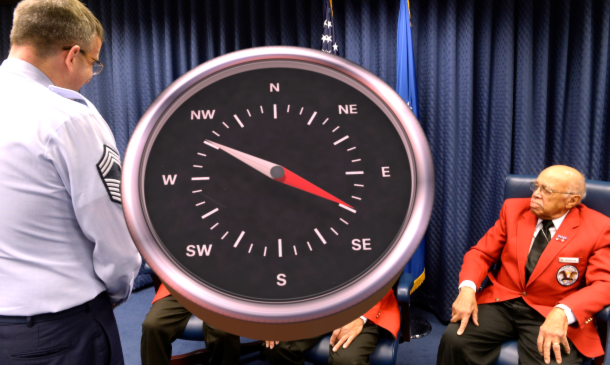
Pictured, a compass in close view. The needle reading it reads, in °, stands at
120 °
